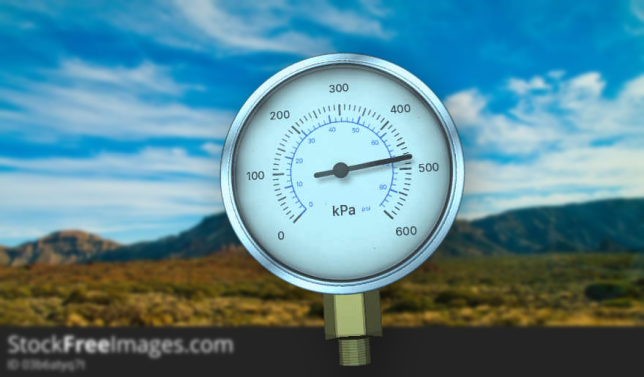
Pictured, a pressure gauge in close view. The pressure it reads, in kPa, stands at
480 kPa
